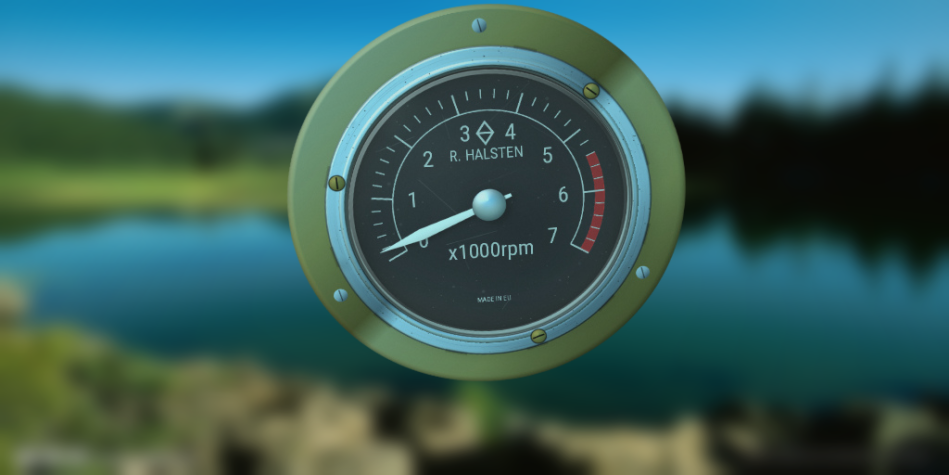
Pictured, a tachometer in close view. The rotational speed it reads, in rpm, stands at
200 rpm
